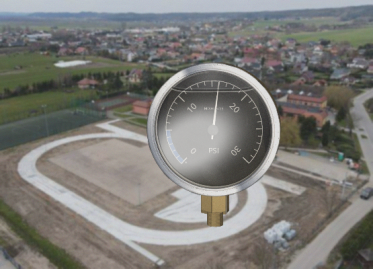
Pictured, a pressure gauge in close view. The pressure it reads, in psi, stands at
16 psi
